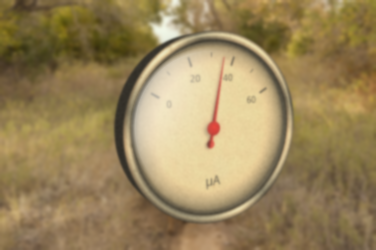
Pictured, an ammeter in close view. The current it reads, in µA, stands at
35 µA
